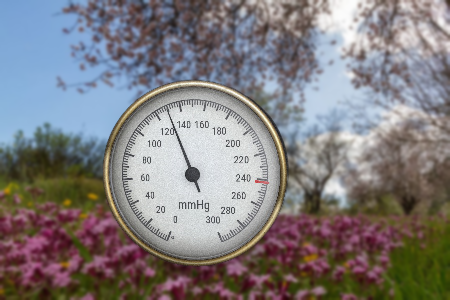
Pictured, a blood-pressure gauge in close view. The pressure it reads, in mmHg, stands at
130 mmHg
